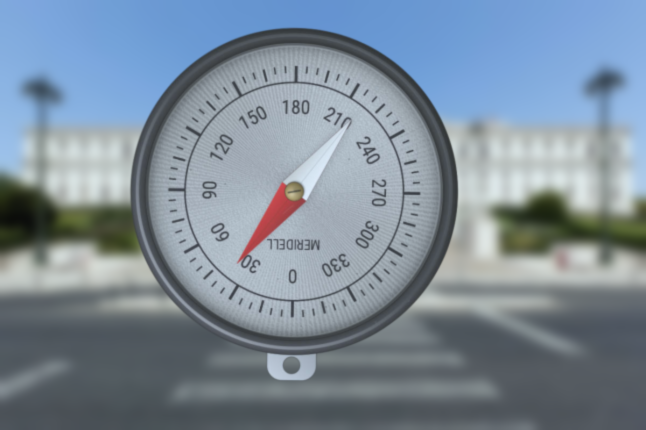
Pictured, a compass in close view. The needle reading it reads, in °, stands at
37.5 °
